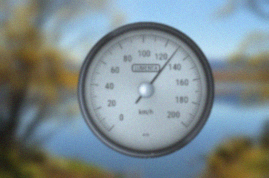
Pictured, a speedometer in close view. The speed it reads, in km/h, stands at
130 km/h
